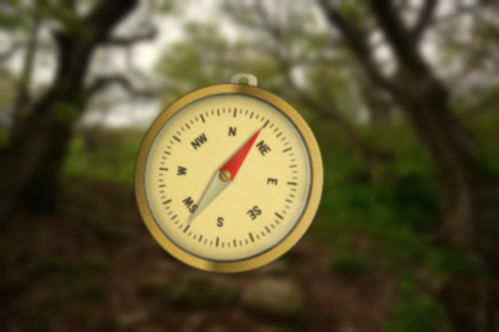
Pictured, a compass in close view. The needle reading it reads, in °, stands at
30 °
